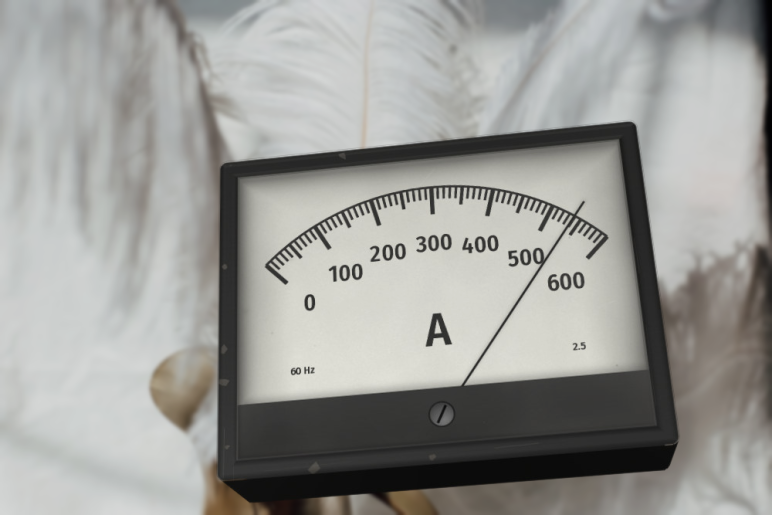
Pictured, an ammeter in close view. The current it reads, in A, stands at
540 A
